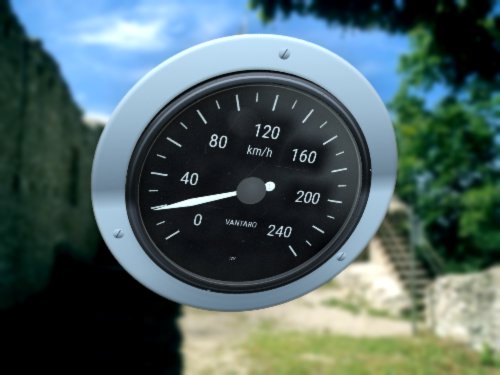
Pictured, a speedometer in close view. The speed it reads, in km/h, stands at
20 km/h
